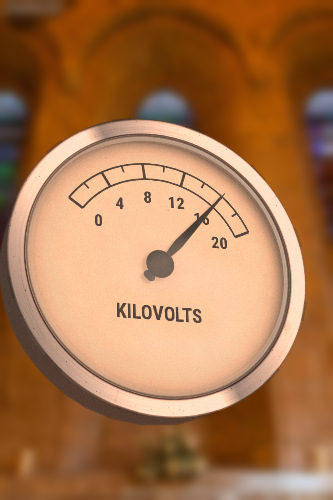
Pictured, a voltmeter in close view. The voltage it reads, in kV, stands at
16 kV
